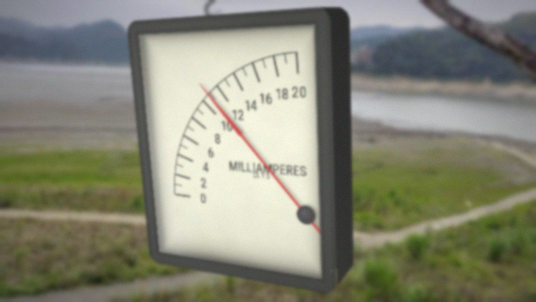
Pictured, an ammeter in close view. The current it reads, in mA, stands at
11 mA
